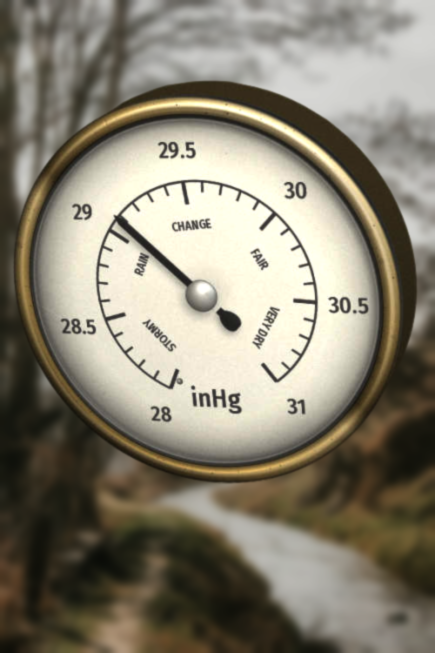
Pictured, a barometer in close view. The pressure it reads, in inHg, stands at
29.1 inHg
